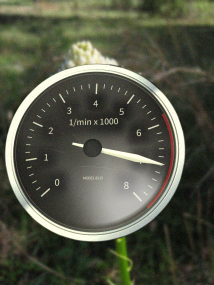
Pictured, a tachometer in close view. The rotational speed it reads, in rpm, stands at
7000 rpm
